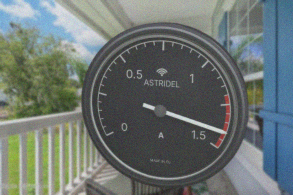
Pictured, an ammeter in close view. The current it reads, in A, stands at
1.4 A
